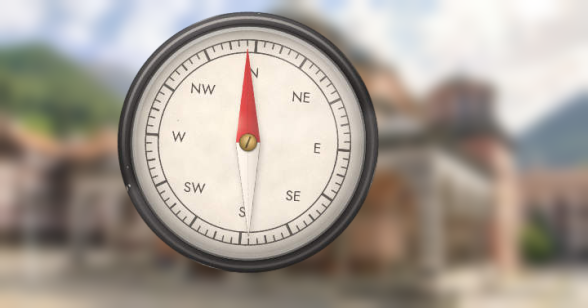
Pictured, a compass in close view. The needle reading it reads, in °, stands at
355 °
